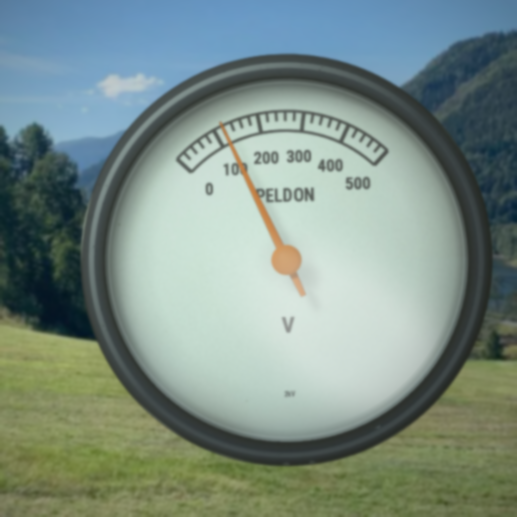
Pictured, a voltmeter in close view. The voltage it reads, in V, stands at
120 V
